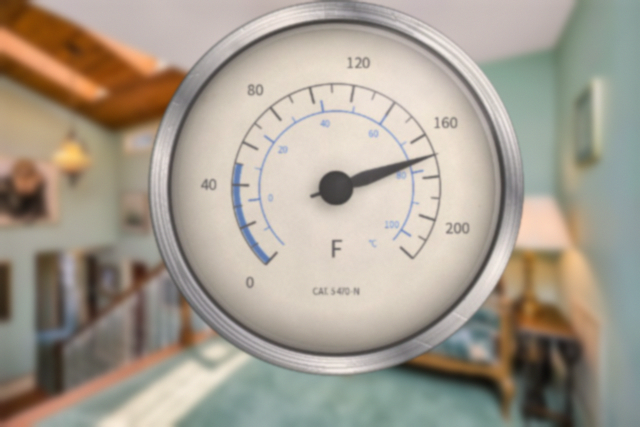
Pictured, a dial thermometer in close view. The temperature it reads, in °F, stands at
170 °F
